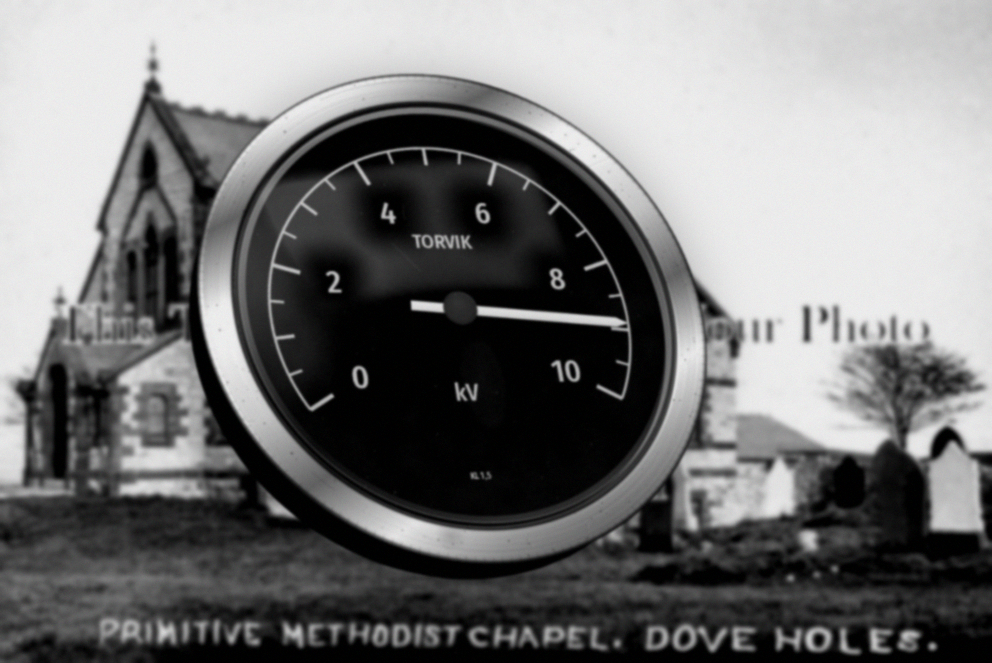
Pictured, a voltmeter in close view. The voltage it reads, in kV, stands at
9 kV
